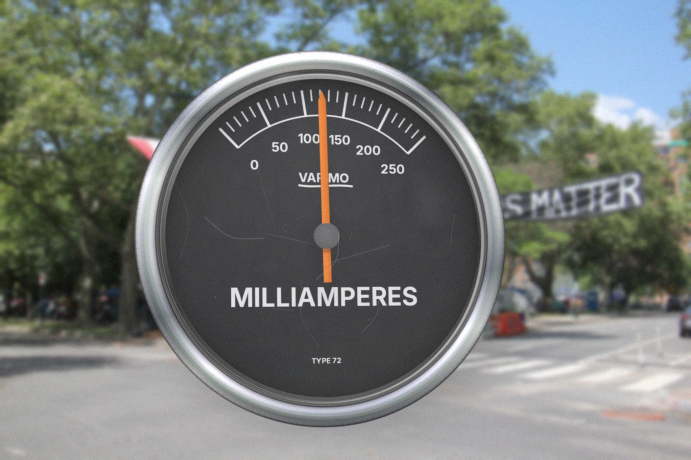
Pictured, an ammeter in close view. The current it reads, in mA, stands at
120 mA
